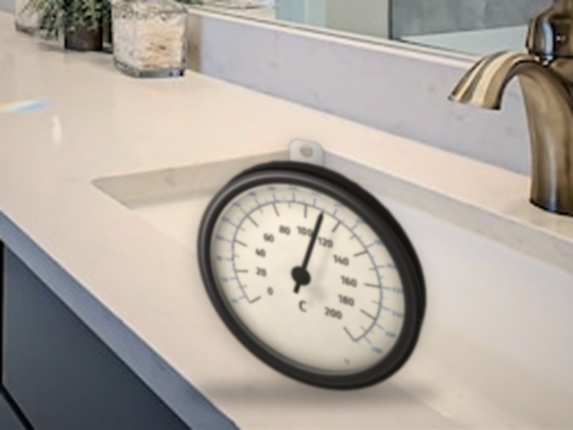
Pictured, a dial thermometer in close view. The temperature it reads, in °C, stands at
110 °C
